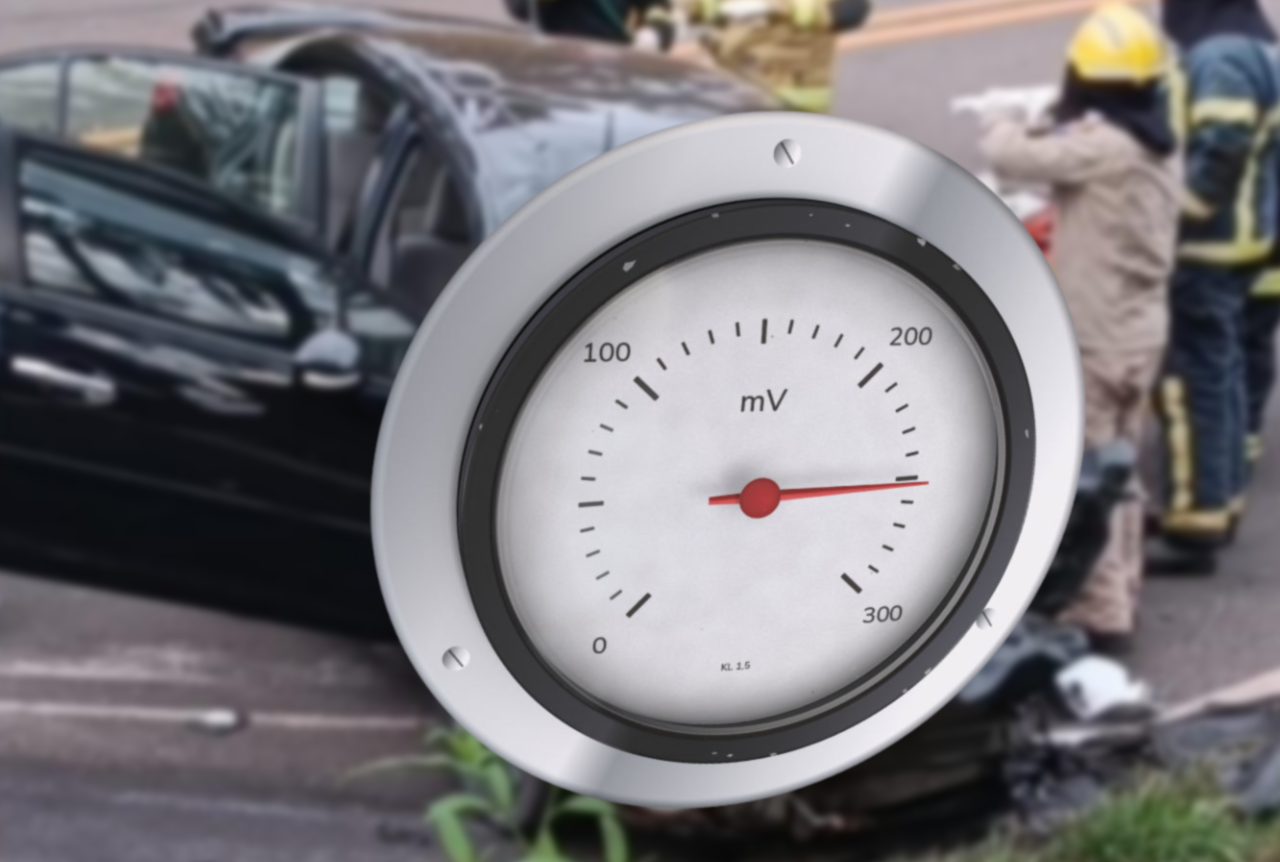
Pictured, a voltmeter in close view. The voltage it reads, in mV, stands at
250 mV
